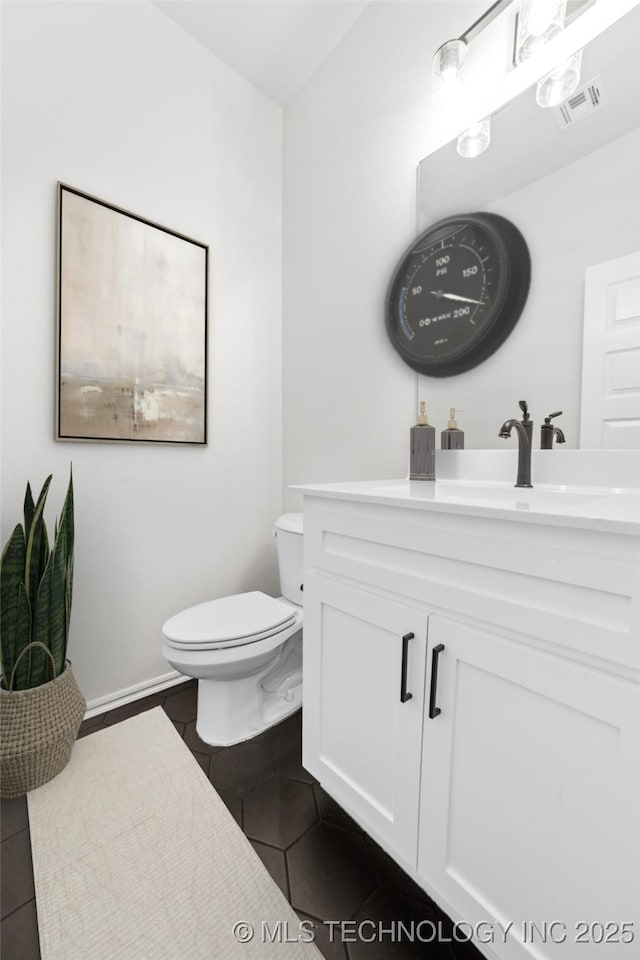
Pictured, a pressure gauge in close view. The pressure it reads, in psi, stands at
185 psi
